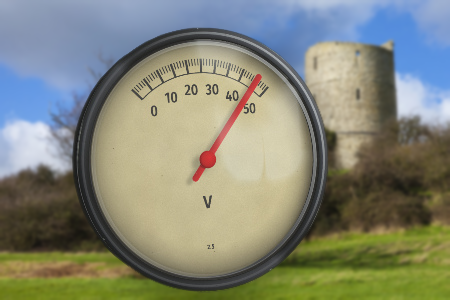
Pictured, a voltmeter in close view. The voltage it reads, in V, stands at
45 V
